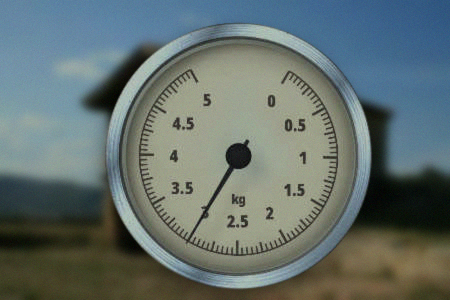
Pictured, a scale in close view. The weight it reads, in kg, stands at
3 kg
